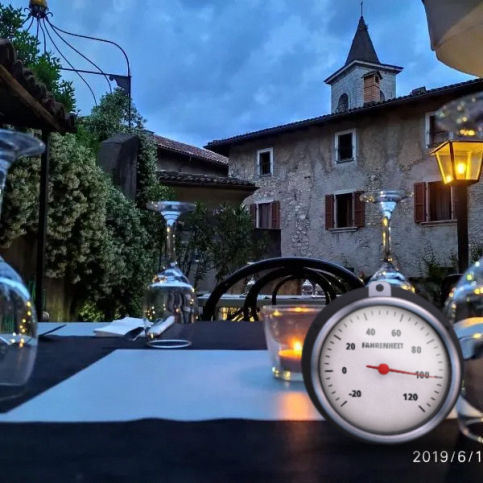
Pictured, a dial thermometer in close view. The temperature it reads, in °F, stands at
100 °F
